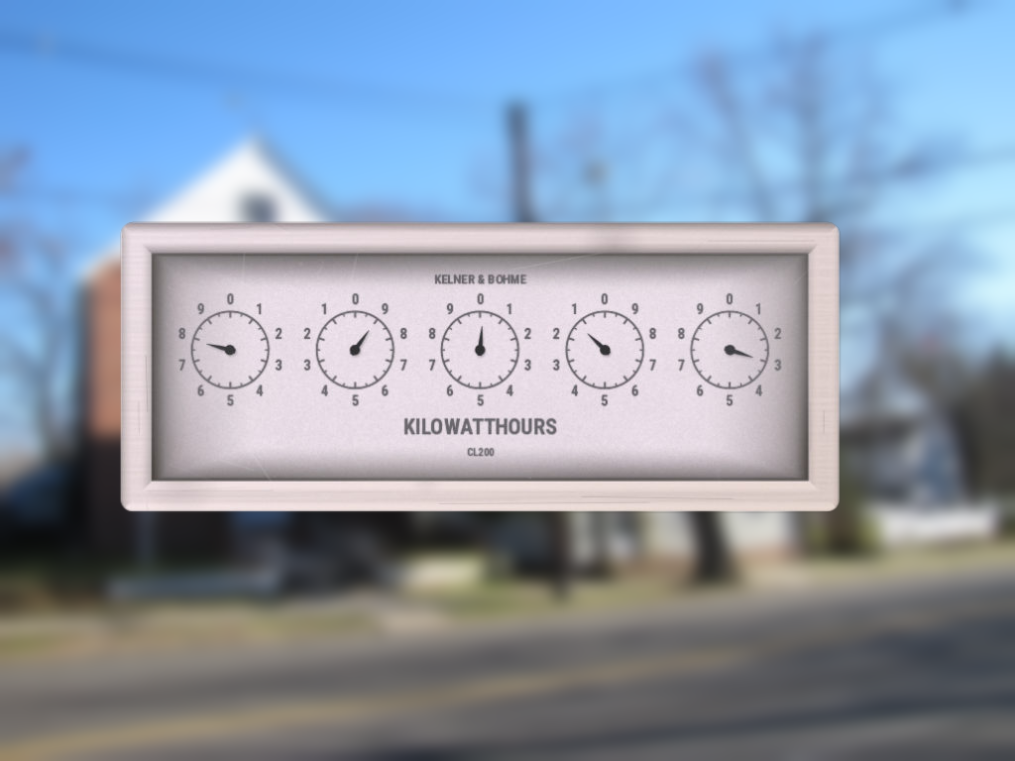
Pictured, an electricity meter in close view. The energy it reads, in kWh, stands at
79013 kWh
